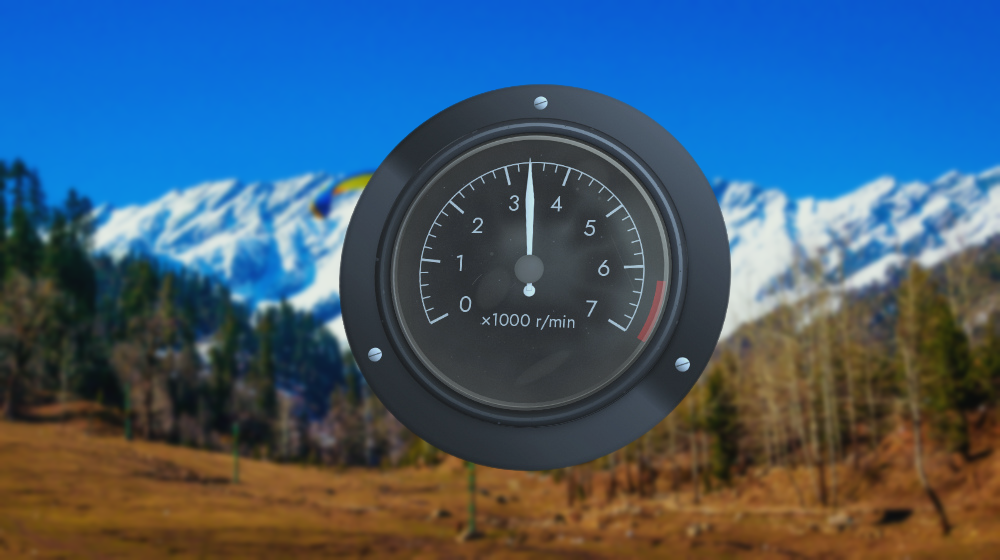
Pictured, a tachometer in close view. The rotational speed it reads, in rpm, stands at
3400 rpm
